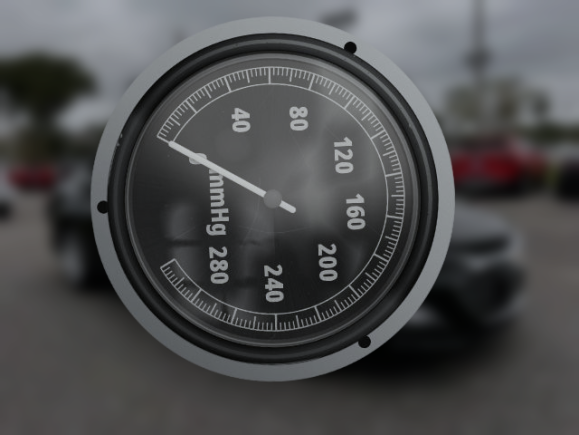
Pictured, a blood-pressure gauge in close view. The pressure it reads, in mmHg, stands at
0 mmHg
